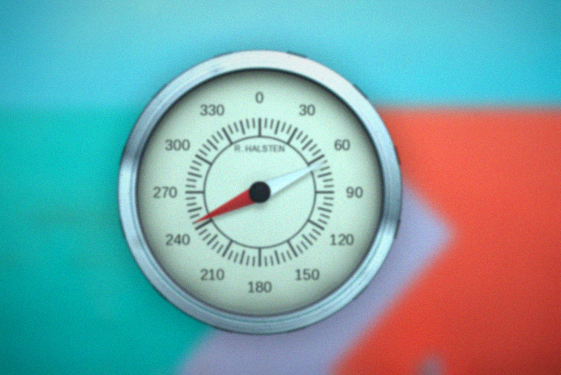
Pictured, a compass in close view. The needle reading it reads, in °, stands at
245 °
